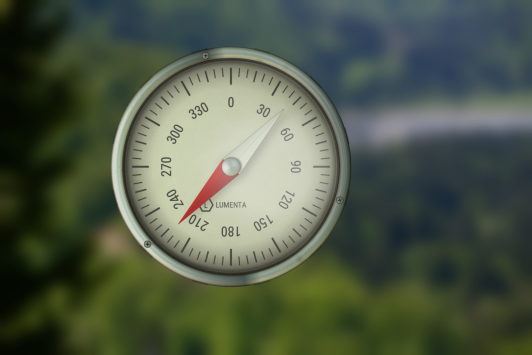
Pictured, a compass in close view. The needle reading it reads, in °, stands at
222.5 °
